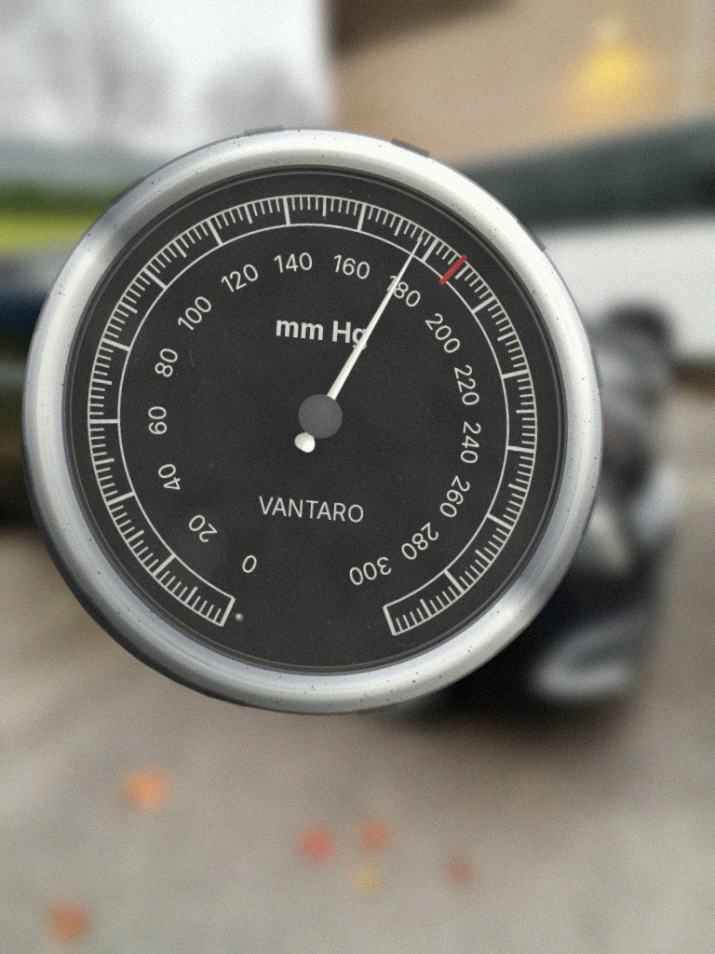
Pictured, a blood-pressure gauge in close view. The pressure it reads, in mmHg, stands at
176 mmHg
